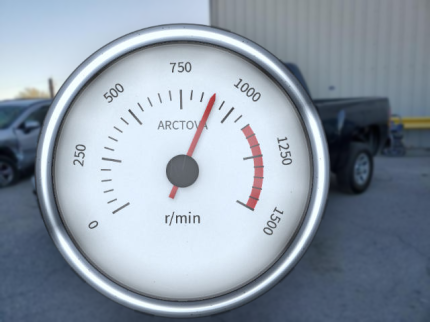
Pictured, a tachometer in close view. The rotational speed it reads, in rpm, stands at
900 rpm
